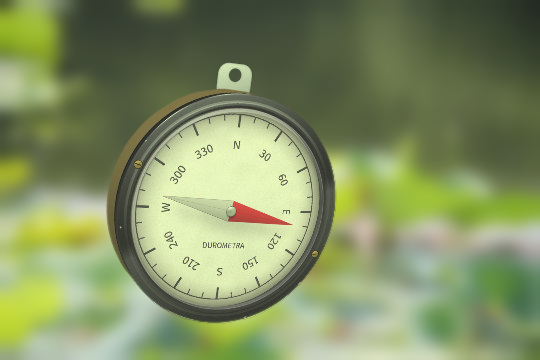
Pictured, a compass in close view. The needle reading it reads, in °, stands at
100 °
